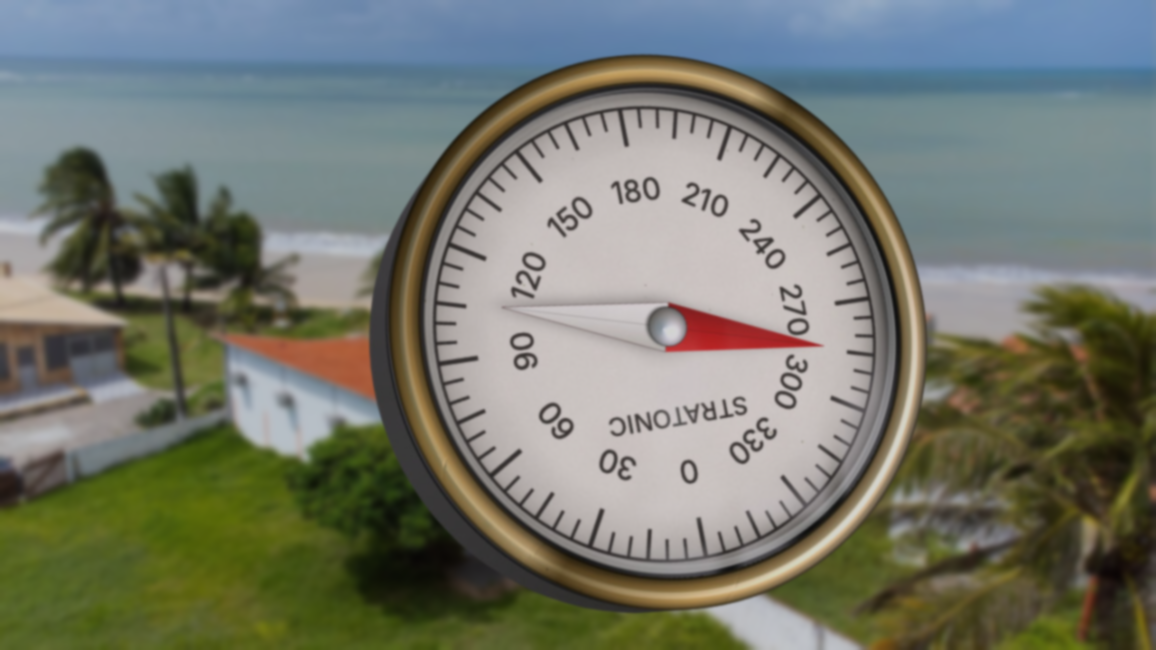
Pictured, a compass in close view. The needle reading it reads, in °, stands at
285 °
